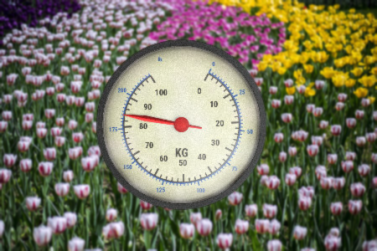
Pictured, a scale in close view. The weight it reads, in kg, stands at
84 kg
